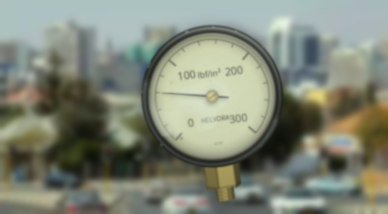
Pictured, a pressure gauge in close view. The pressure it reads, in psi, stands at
60 psi
